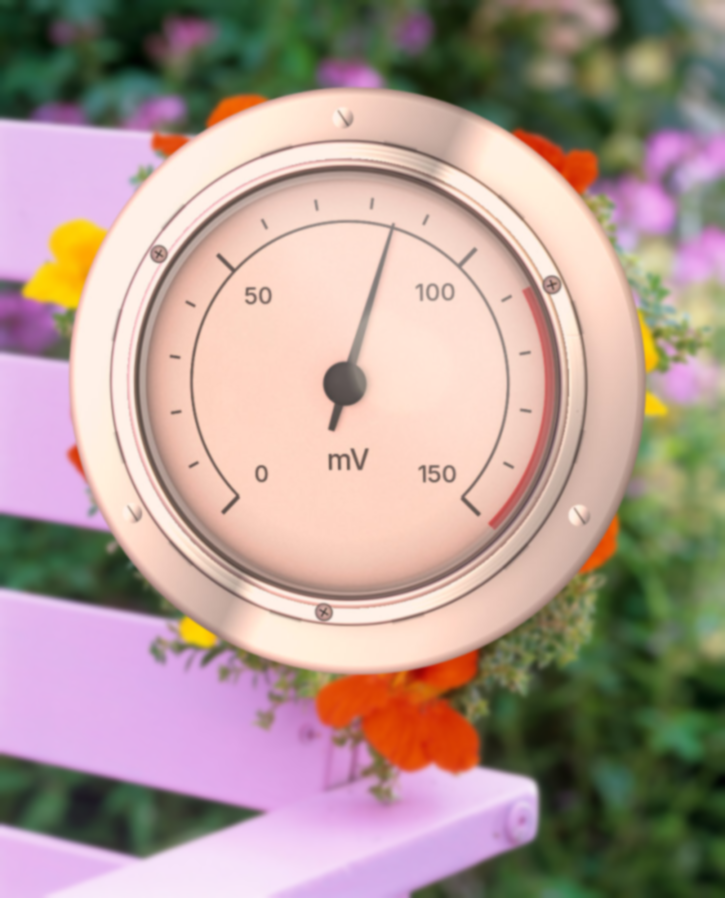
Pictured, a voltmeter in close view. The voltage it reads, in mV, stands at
85 mV
